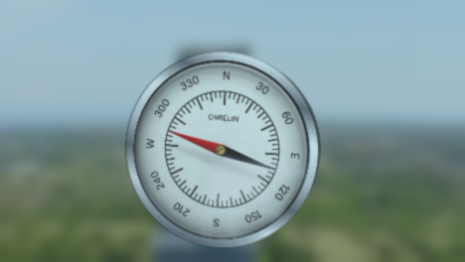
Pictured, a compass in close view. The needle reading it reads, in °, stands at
285 °
